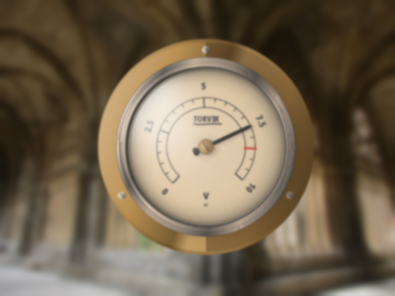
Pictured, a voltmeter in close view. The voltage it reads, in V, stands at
7.5 V
